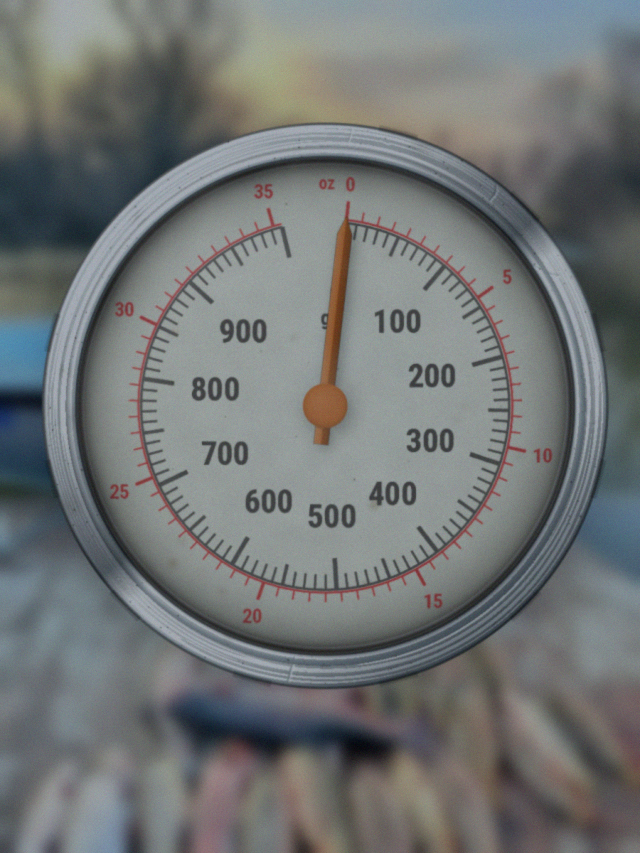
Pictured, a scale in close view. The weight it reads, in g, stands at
0 g
